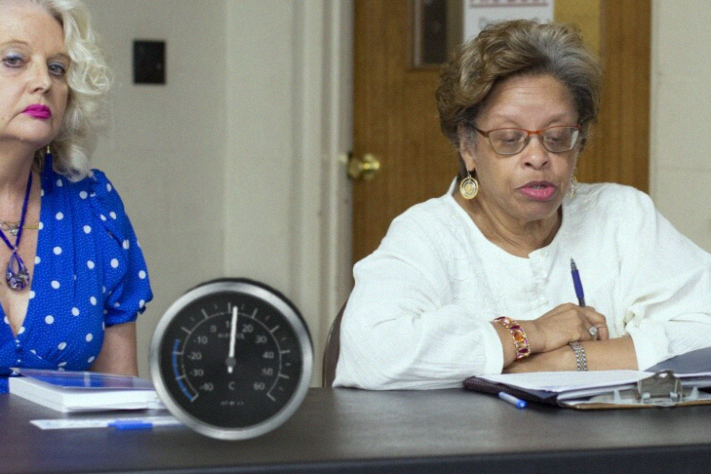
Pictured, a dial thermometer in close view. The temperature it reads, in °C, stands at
12.5 °C
